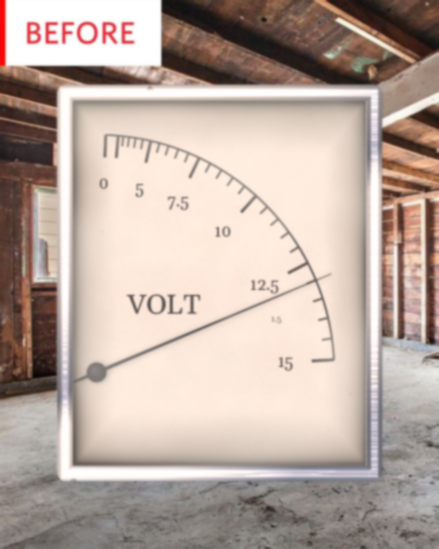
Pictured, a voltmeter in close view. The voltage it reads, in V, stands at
13 V
